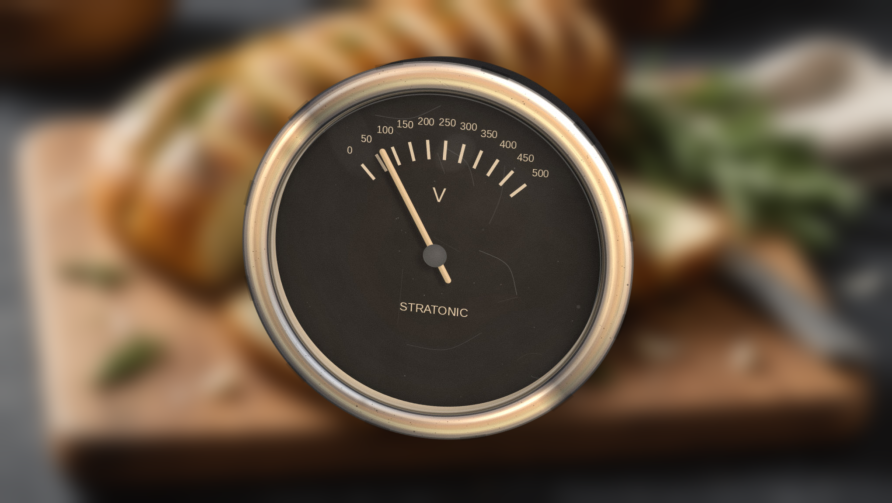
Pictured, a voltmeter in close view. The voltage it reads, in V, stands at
75 V
